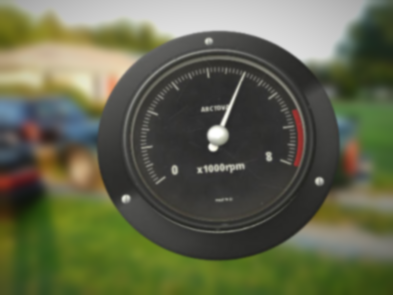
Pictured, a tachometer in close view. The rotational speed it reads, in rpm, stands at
5000 rpm
